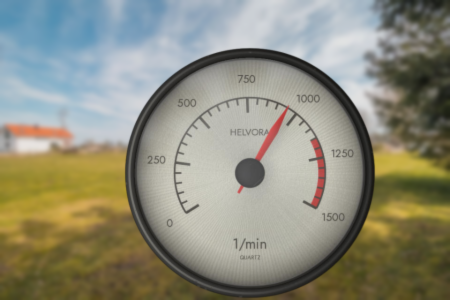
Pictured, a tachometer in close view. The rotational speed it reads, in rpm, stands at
950 rpm
